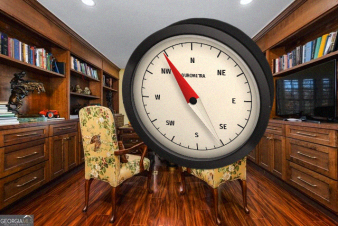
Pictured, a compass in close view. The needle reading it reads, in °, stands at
330 °
